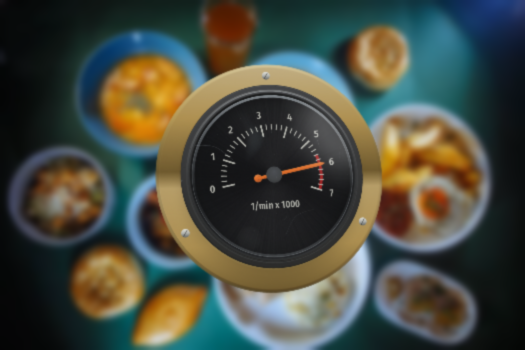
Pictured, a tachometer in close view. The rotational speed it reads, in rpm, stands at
6000 rpm
